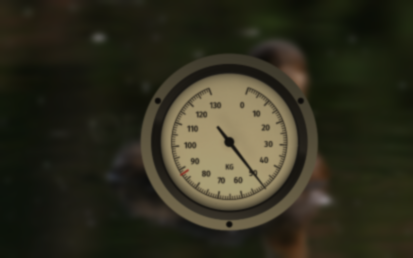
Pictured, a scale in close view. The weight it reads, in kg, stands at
50 kg
